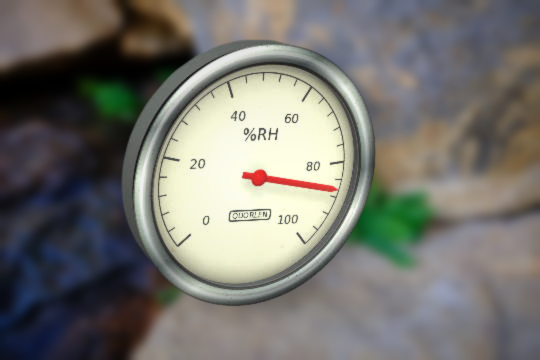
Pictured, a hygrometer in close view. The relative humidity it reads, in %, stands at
86 %
